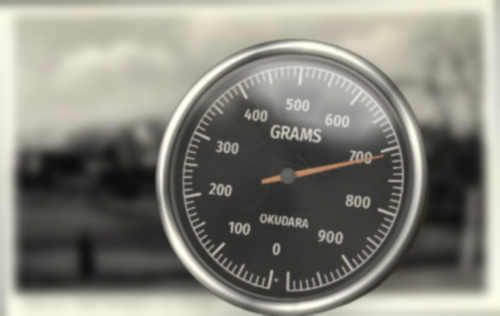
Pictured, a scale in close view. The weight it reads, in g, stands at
710 g
